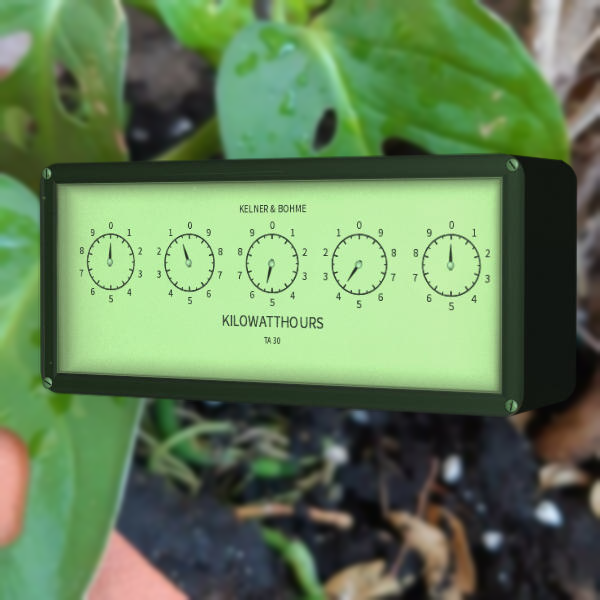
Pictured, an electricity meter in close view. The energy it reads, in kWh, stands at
540 kWh
